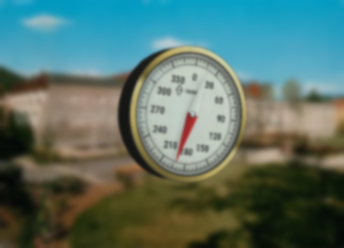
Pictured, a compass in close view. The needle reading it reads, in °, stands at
195 °
